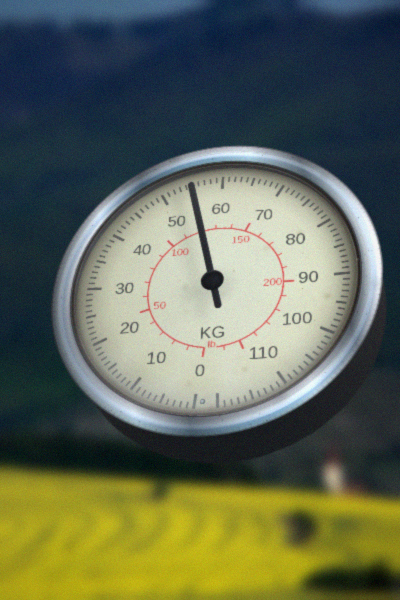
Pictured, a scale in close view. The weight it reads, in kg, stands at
55 kg
